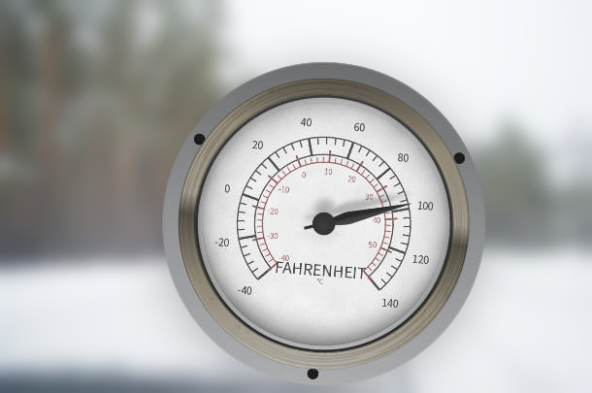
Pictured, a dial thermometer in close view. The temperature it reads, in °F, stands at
98 °F
